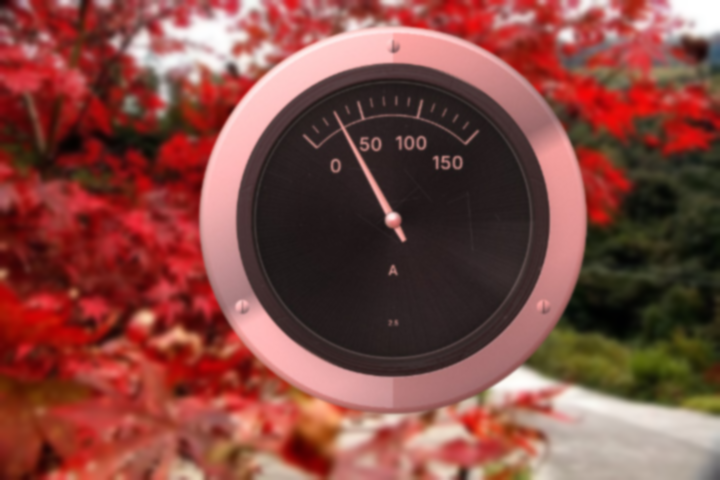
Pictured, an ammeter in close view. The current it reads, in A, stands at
30 A
